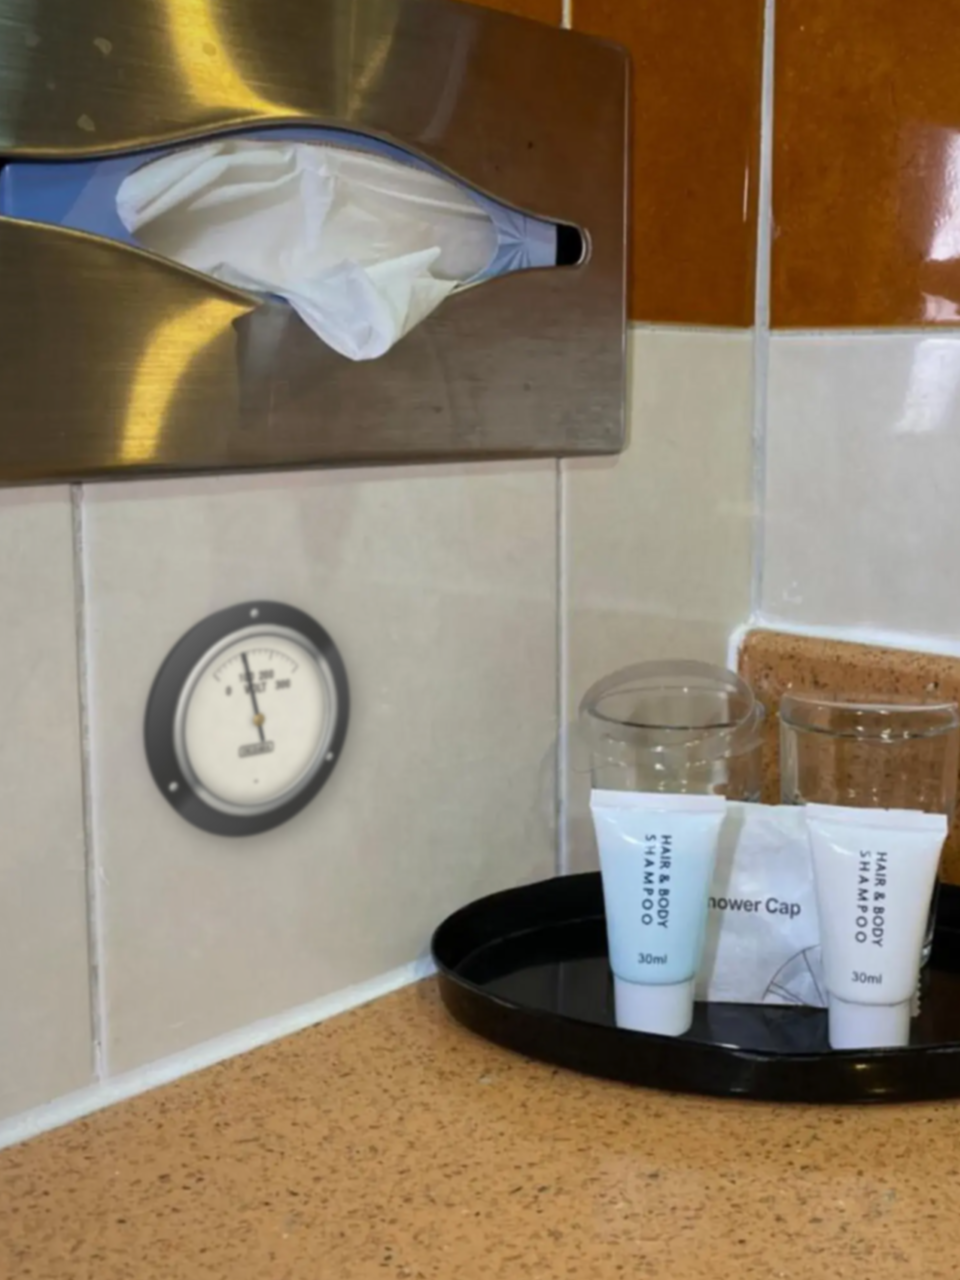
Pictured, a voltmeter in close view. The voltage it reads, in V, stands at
100 V
